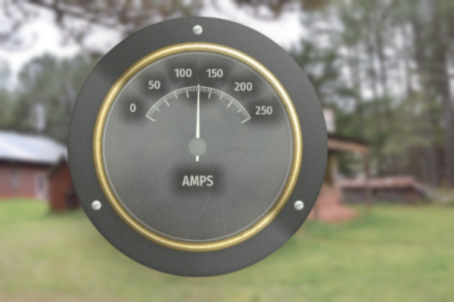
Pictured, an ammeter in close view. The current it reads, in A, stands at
125 A
